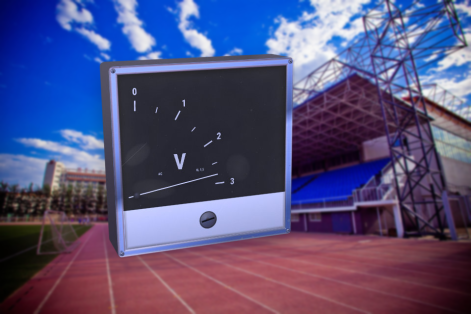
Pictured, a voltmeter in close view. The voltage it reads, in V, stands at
2.75 V
